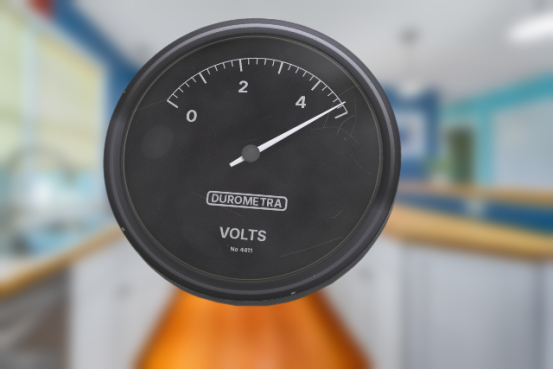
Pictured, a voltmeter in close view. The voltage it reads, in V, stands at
4.8 V
